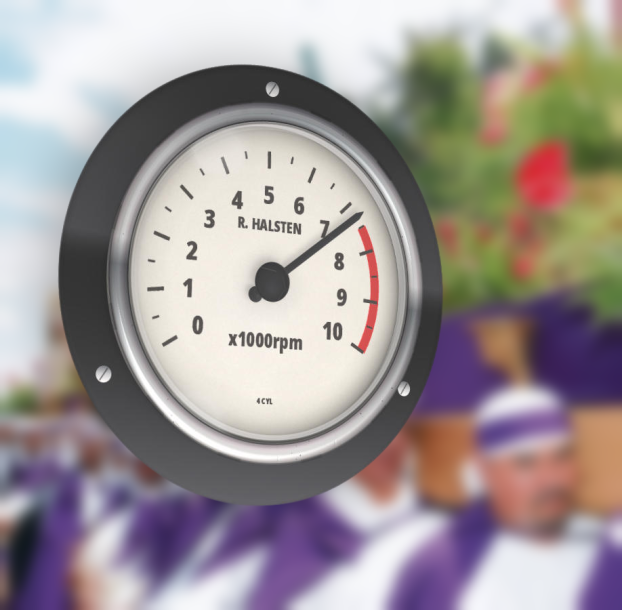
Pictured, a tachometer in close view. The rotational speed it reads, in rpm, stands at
7250 rpm
